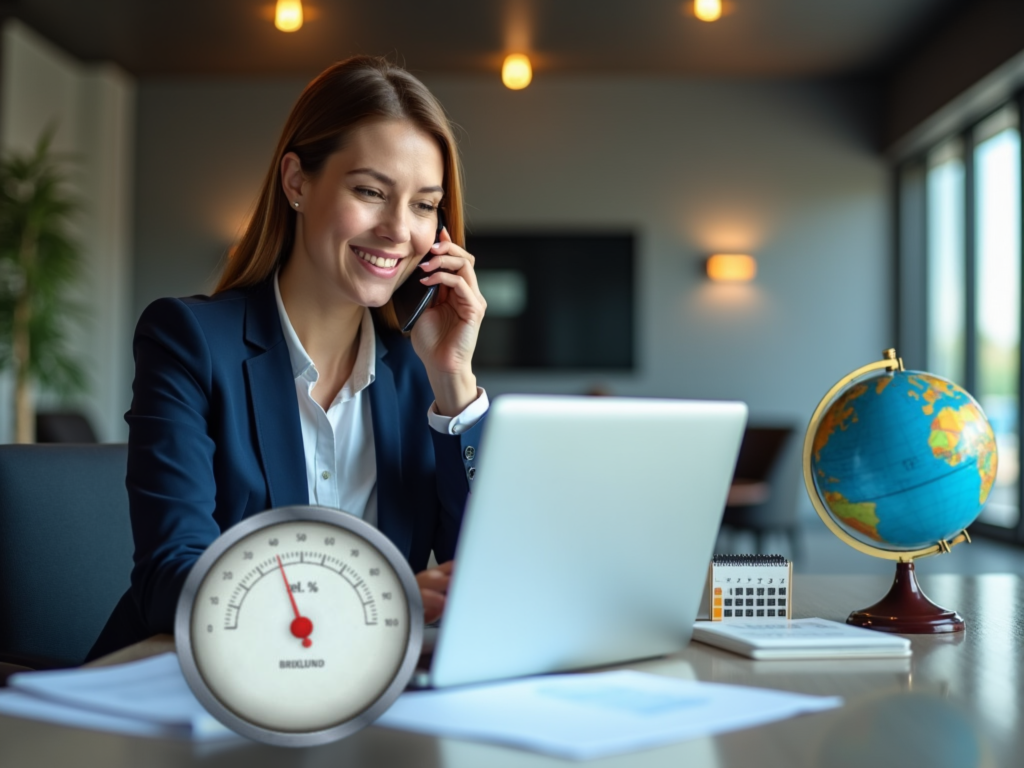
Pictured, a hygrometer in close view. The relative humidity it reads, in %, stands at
40 %
